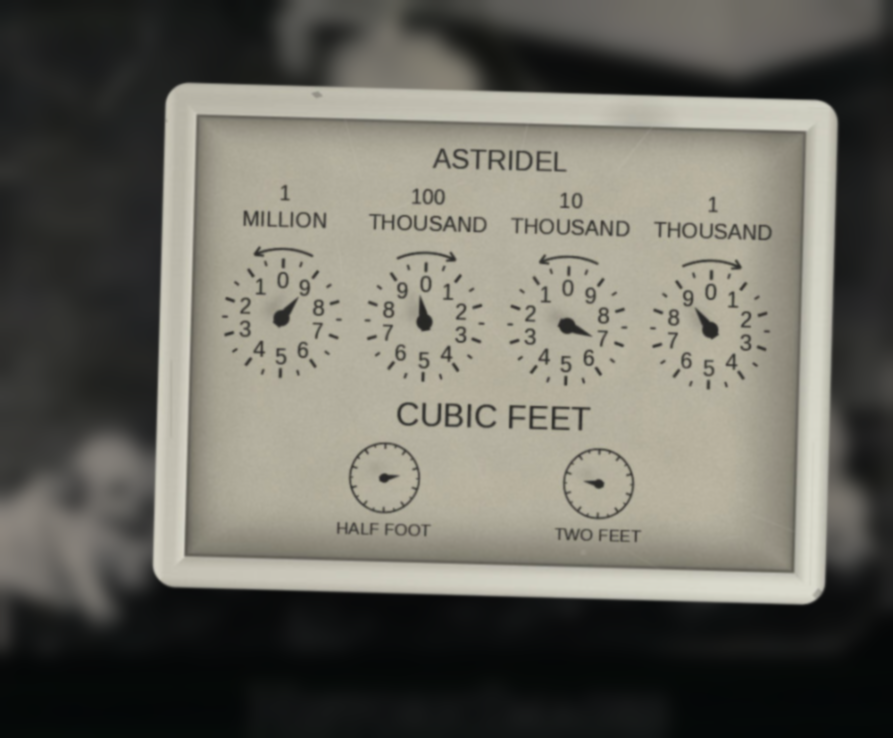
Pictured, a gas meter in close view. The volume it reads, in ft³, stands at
896900 ft³
